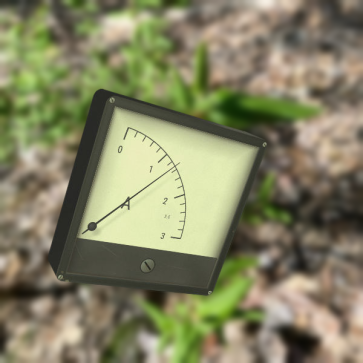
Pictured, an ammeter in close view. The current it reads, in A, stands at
1.3 A
